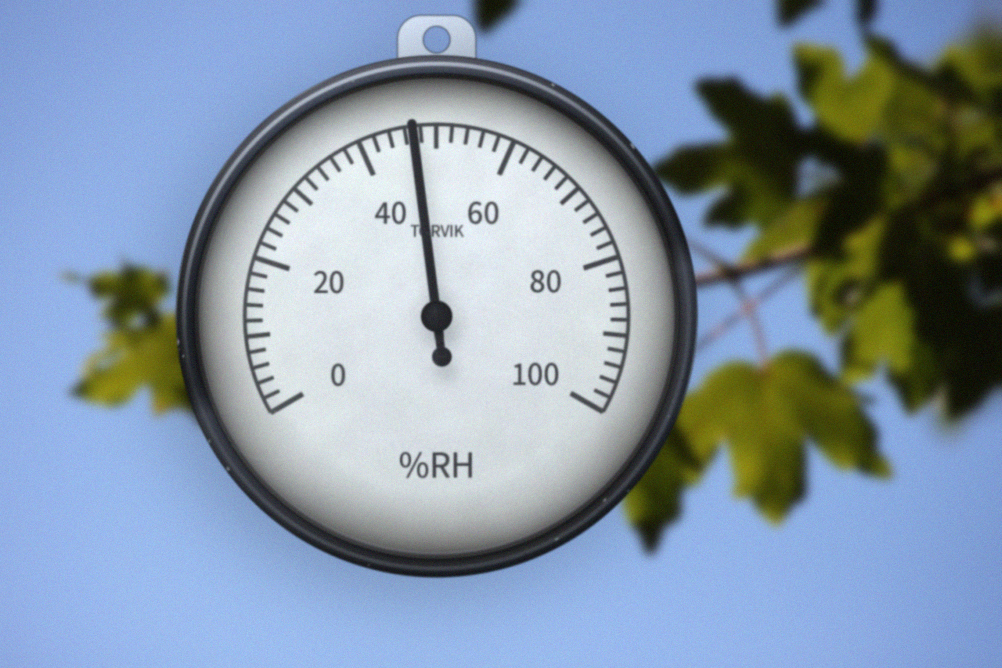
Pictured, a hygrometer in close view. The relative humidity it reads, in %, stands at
47 %
